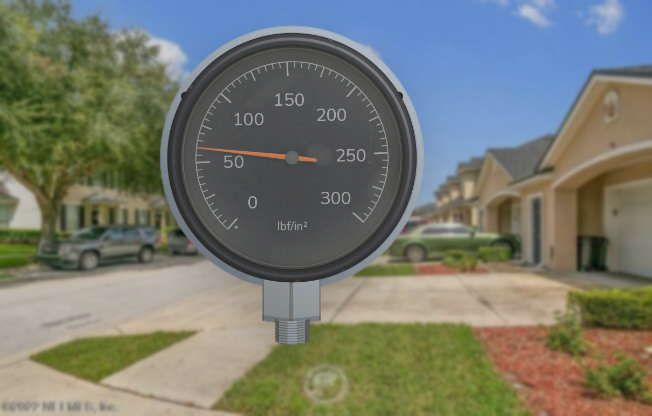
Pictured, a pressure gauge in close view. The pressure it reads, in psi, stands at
60 psi
